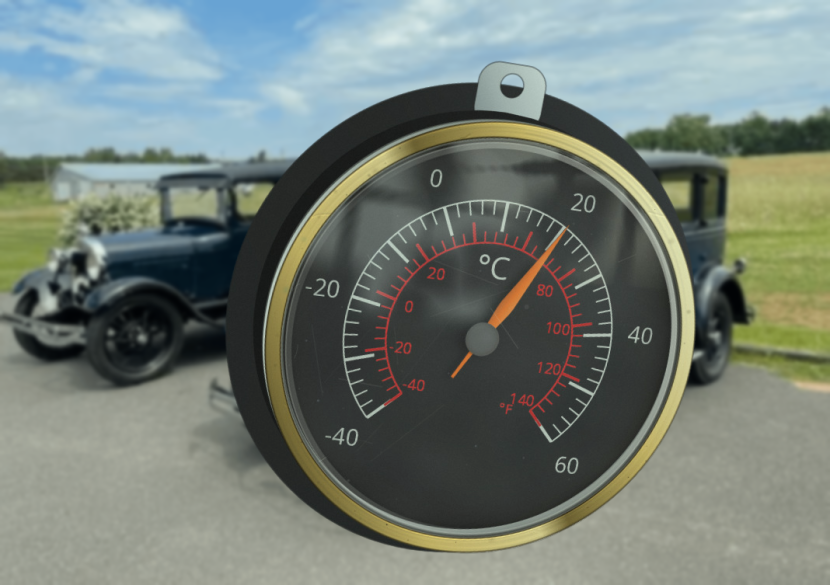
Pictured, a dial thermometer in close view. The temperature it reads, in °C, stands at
20 °C
